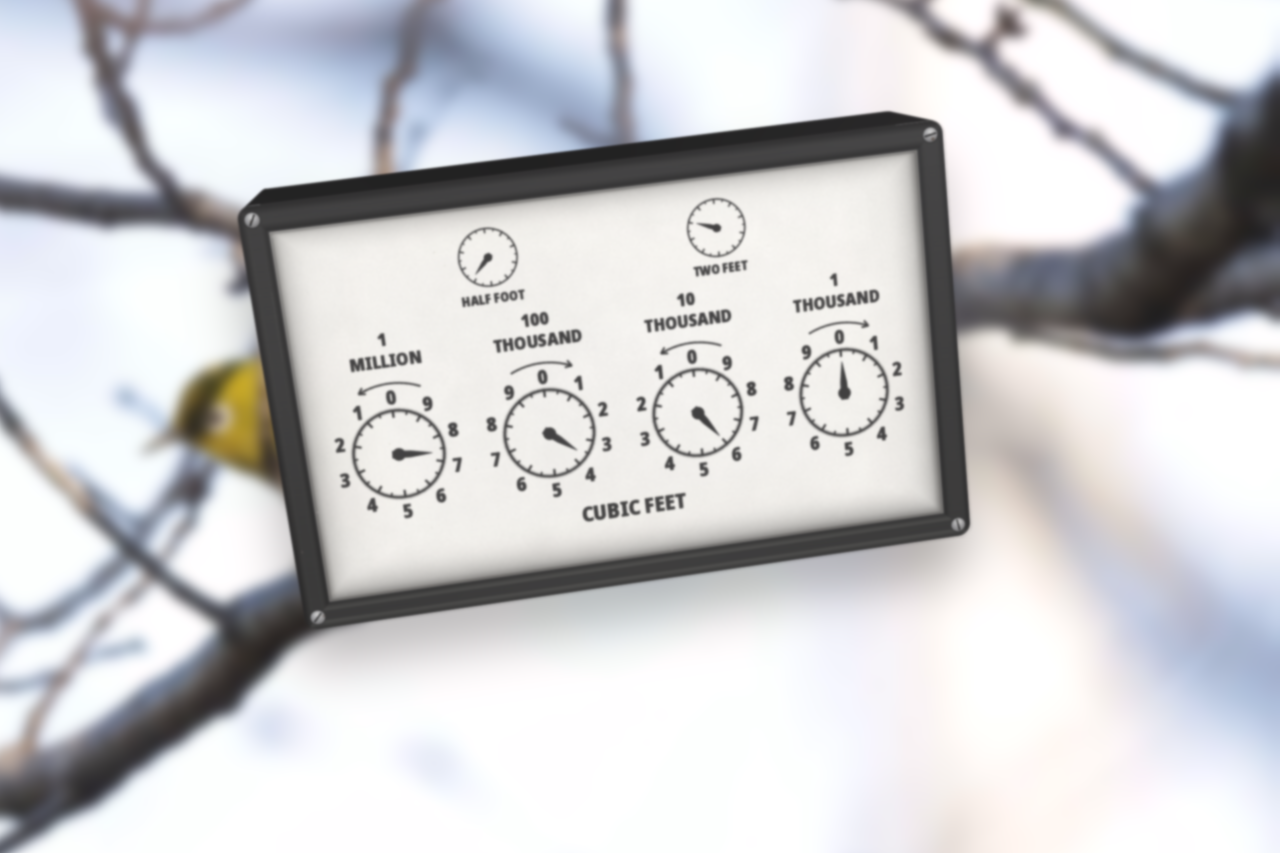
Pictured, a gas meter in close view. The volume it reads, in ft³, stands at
736000 ft³
